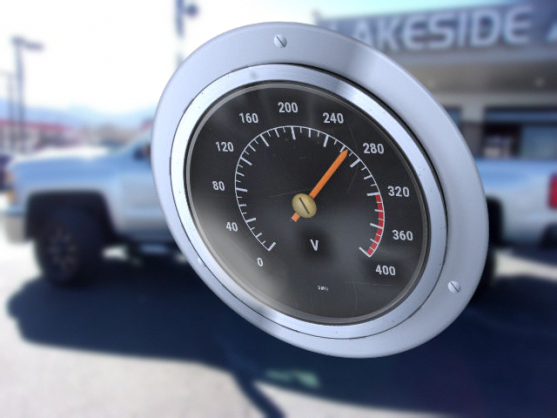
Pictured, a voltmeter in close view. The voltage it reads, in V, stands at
265 V
